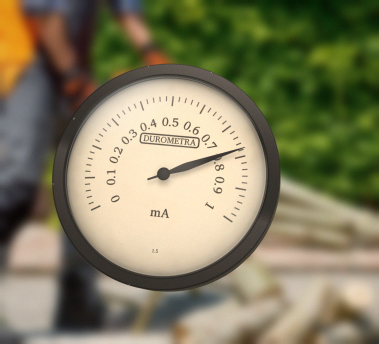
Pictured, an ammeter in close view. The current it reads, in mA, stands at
0.78 mA
